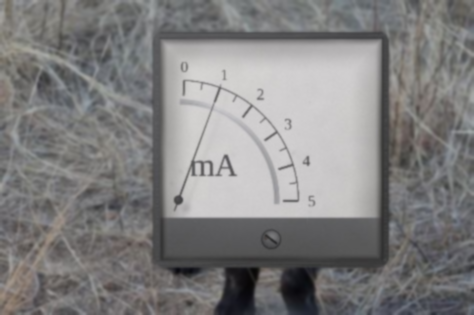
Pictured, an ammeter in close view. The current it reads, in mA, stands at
1 mA
